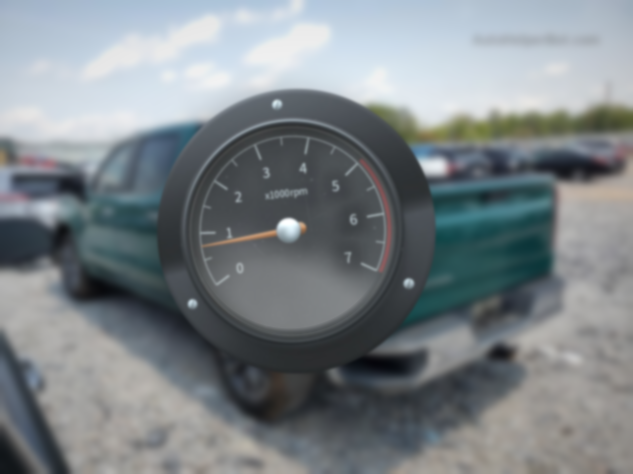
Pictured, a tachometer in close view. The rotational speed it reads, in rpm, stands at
750 rpm
